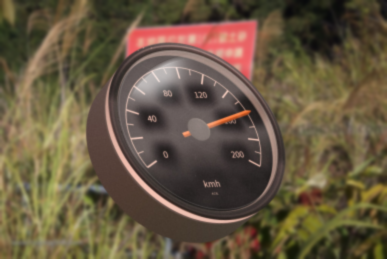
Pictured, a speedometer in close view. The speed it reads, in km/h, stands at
160 km/h
